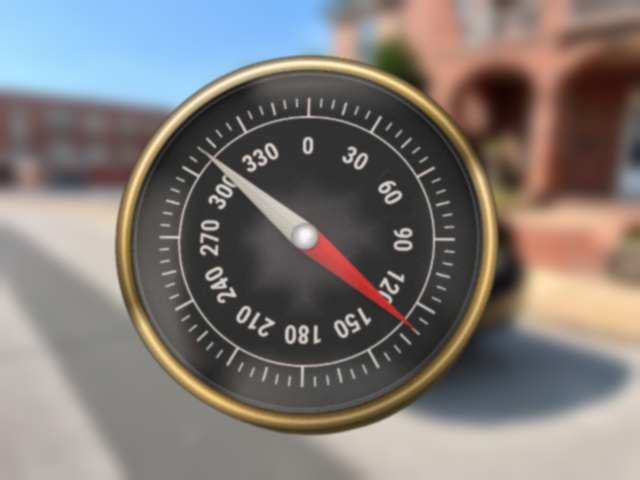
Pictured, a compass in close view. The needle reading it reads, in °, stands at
130 °
